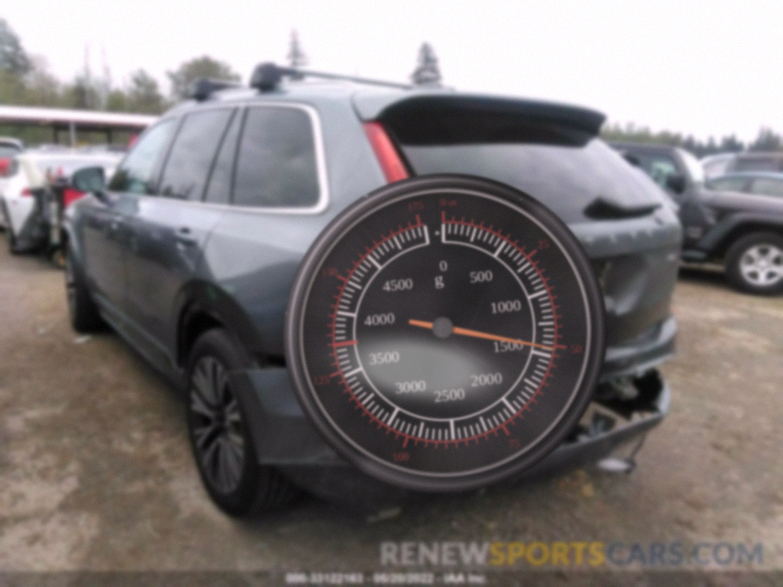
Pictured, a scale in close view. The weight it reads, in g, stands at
1450 g
